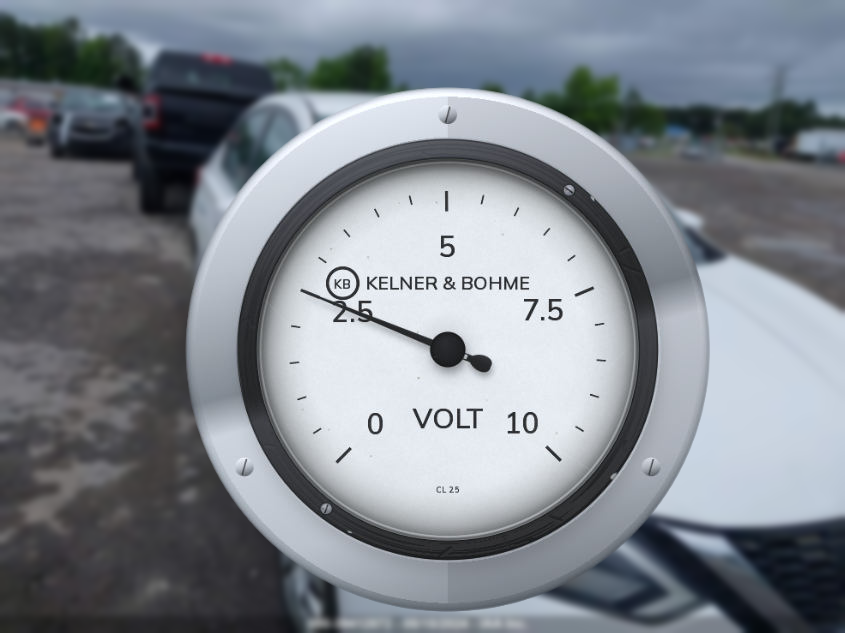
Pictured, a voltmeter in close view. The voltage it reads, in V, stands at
2.5 V
